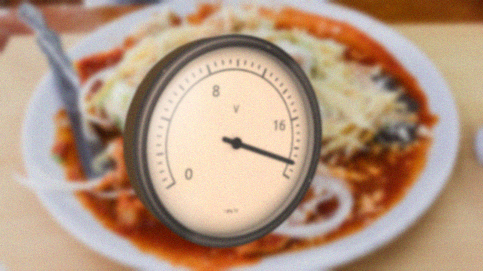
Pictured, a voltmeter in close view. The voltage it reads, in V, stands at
19 V
